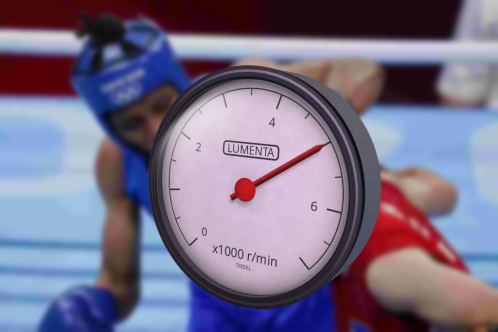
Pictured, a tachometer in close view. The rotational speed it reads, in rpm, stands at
5000 rpm
